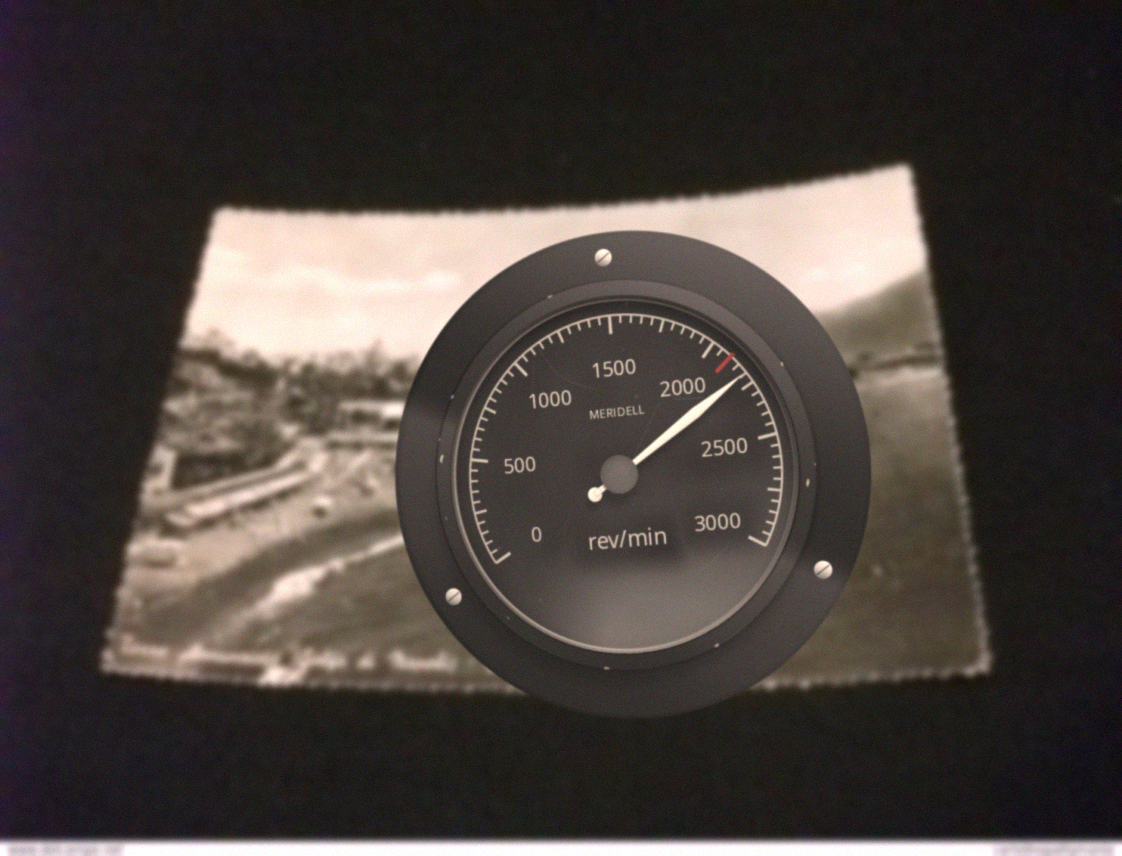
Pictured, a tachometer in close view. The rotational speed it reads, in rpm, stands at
2200 rpm
